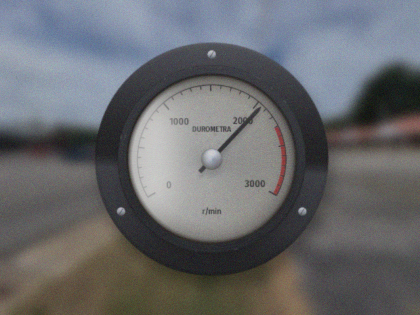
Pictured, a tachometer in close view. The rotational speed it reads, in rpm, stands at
2050 rpm
